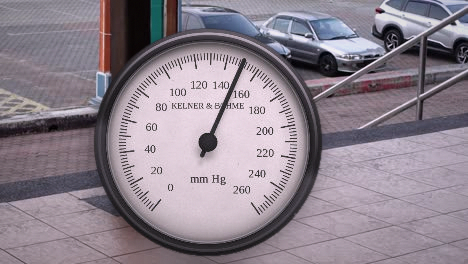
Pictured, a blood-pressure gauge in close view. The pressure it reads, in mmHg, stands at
150 mmHg
